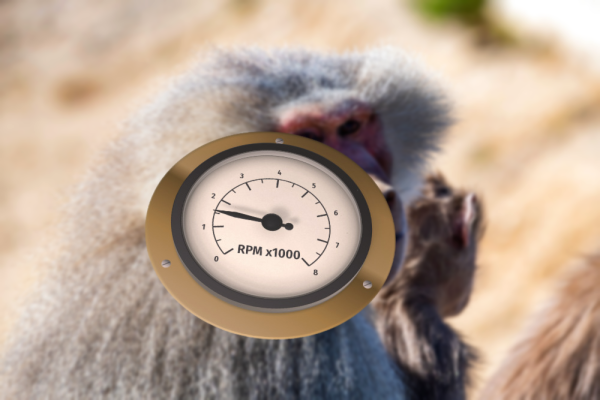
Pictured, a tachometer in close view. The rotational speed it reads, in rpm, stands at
1500 rpm
